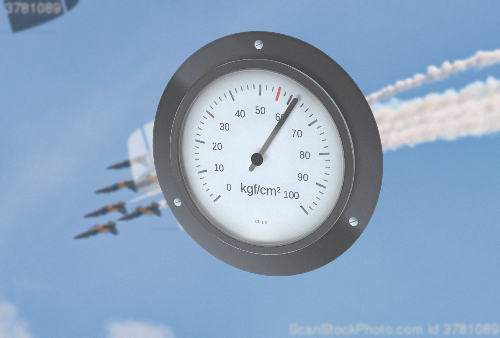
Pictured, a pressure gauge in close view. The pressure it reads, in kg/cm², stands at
62 kg/cm²
